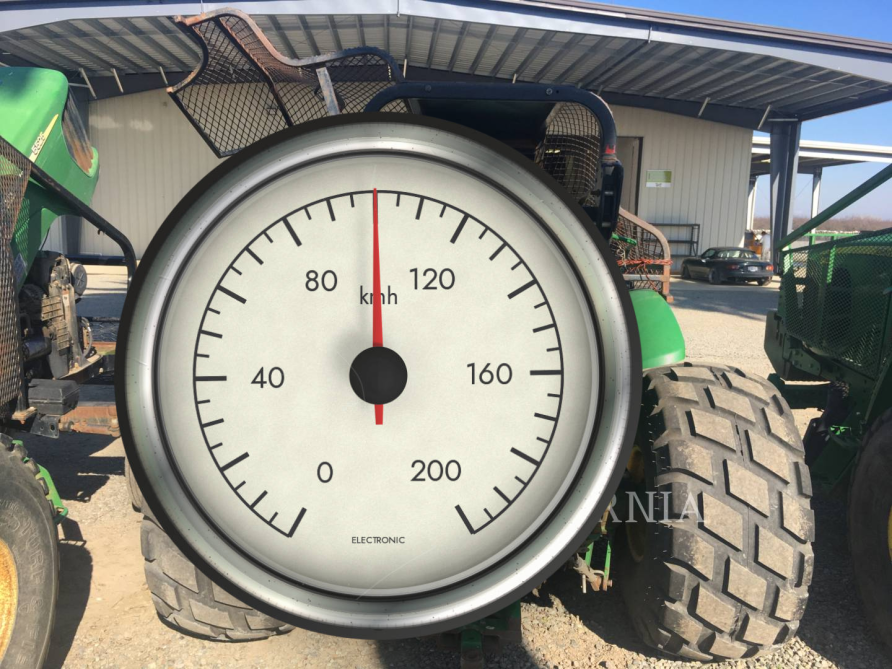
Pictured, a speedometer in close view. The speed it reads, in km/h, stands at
100 km/h
